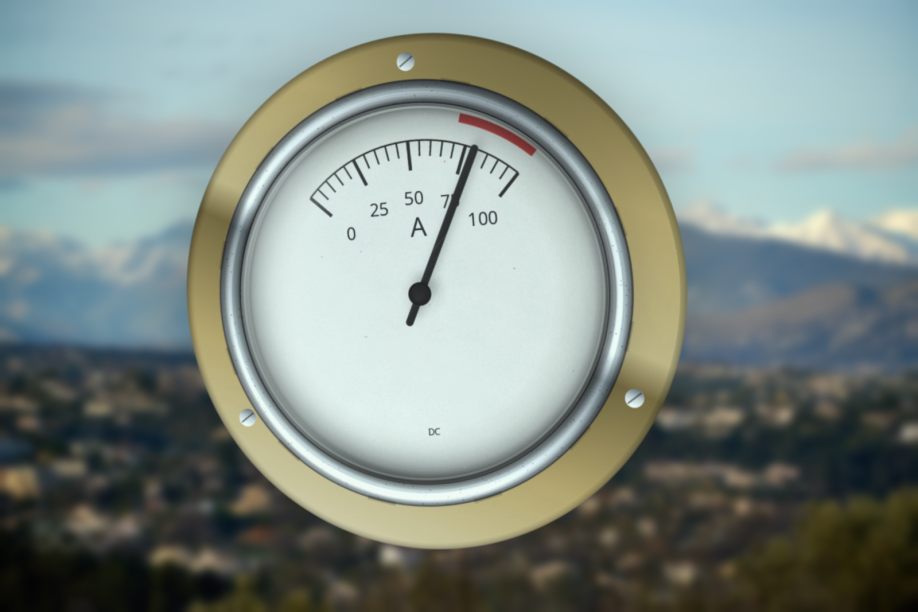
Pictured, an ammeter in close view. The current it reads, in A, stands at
80 A
